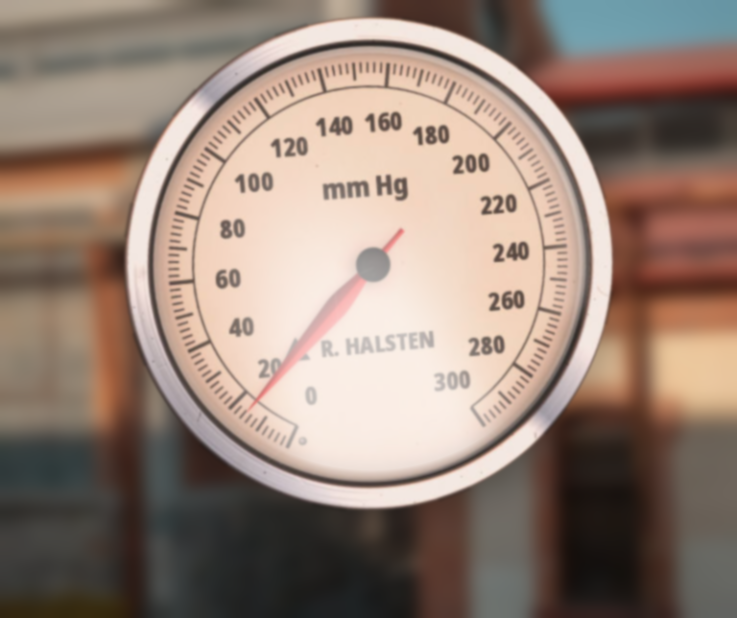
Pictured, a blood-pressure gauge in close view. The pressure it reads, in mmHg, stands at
16 mmHg
